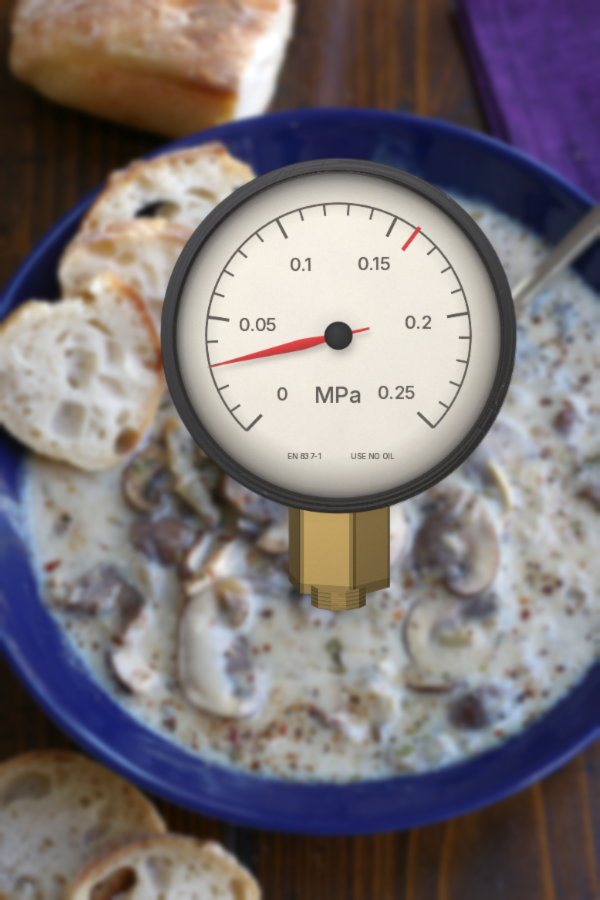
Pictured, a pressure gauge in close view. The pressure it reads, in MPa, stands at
0.03 MPa
